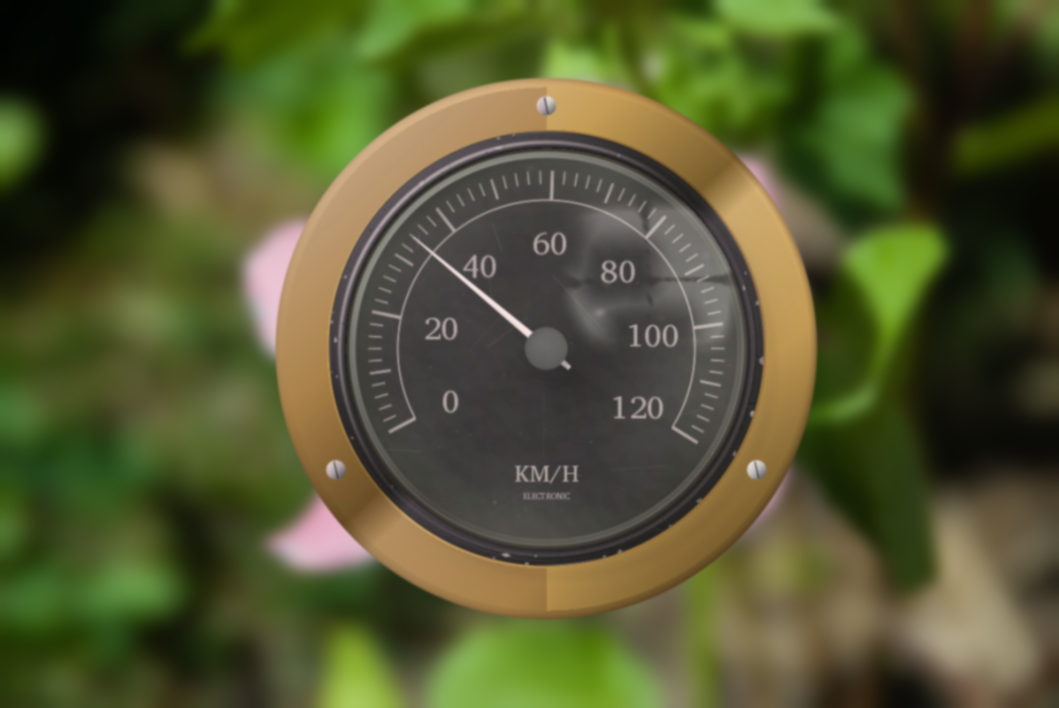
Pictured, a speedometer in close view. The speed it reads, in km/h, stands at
34 km/h
